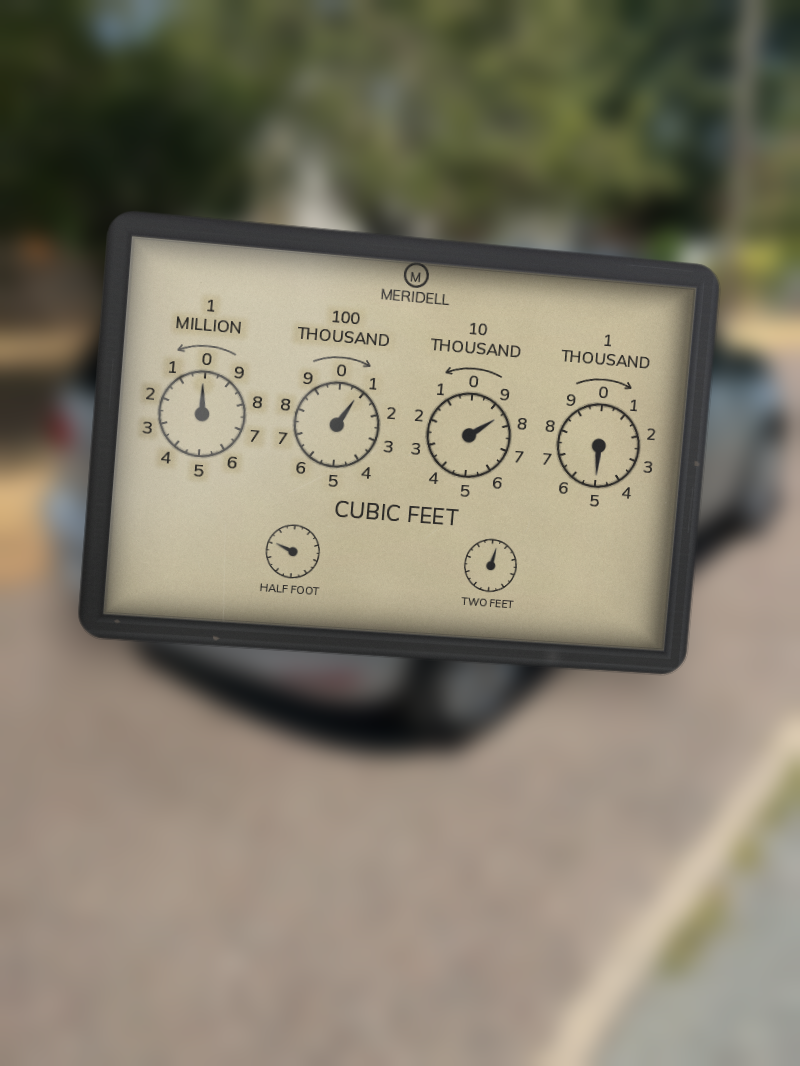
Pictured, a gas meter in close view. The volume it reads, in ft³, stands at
8500 ft³
